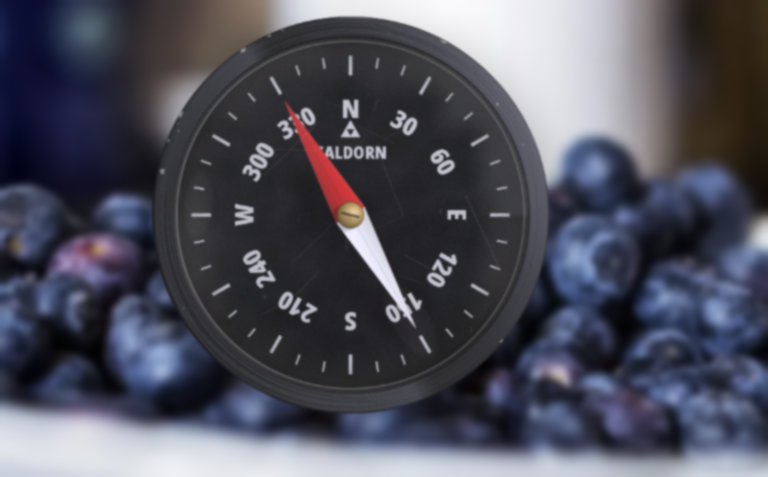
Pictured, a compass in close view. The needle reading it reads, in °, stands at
330 °
